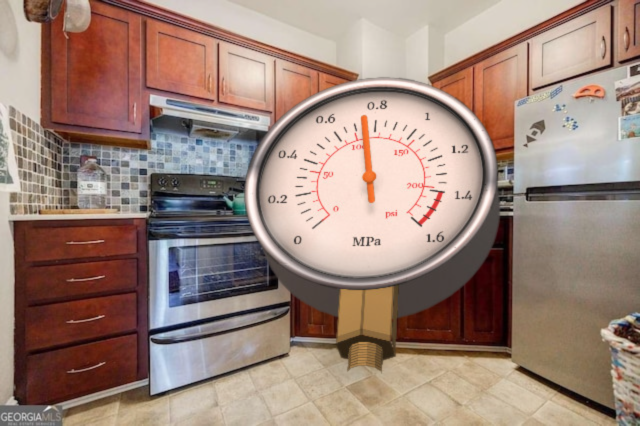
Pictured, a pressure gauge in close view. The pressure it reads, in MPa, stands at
0.75 MPa
